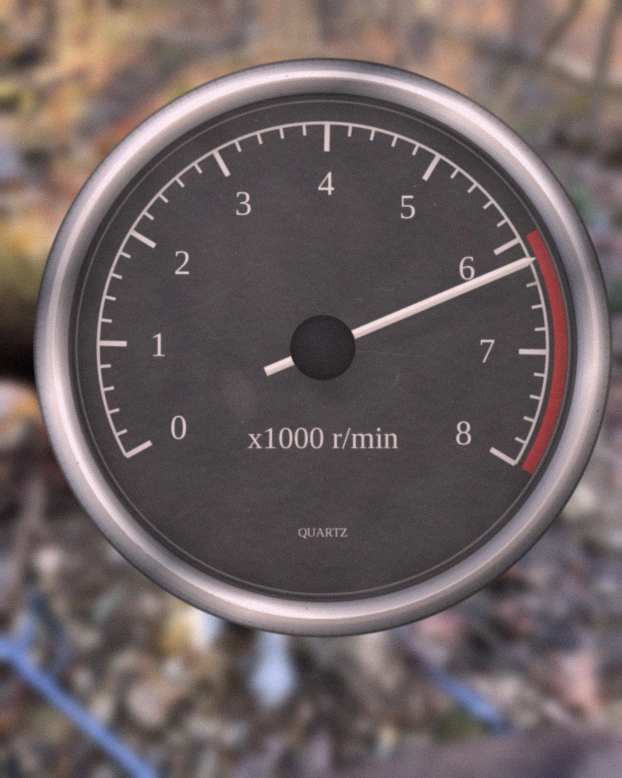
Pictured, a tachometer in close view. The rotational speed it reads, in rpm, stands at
6200 rpm
